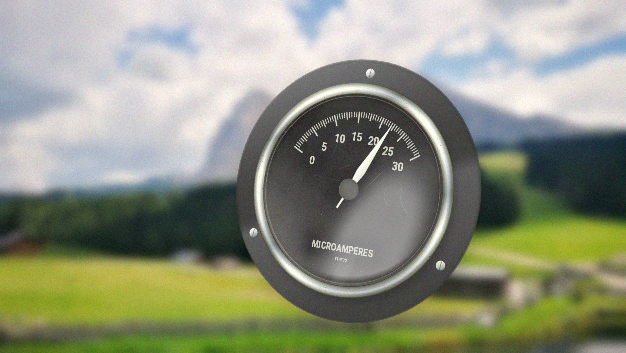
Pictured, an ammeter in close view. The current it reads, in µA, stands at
22.5 µA
